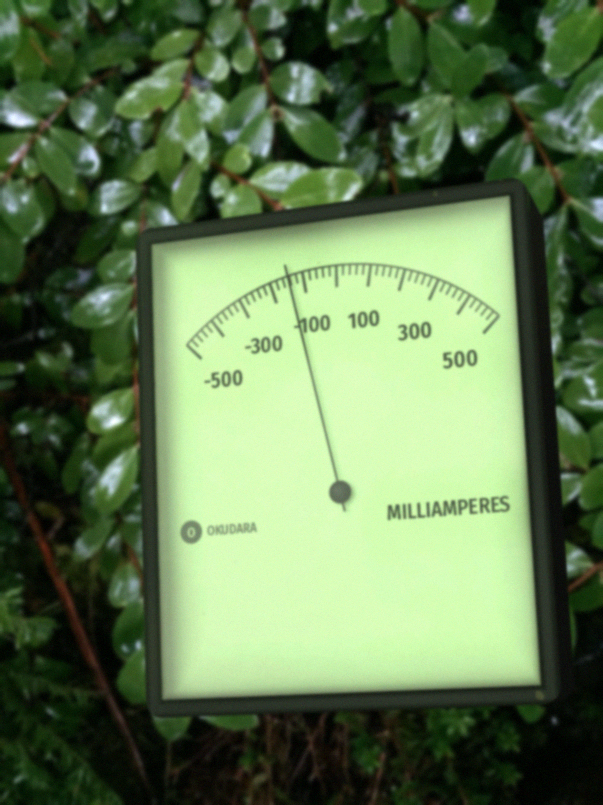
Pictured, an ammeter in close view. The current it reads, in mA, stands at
-140 mA
